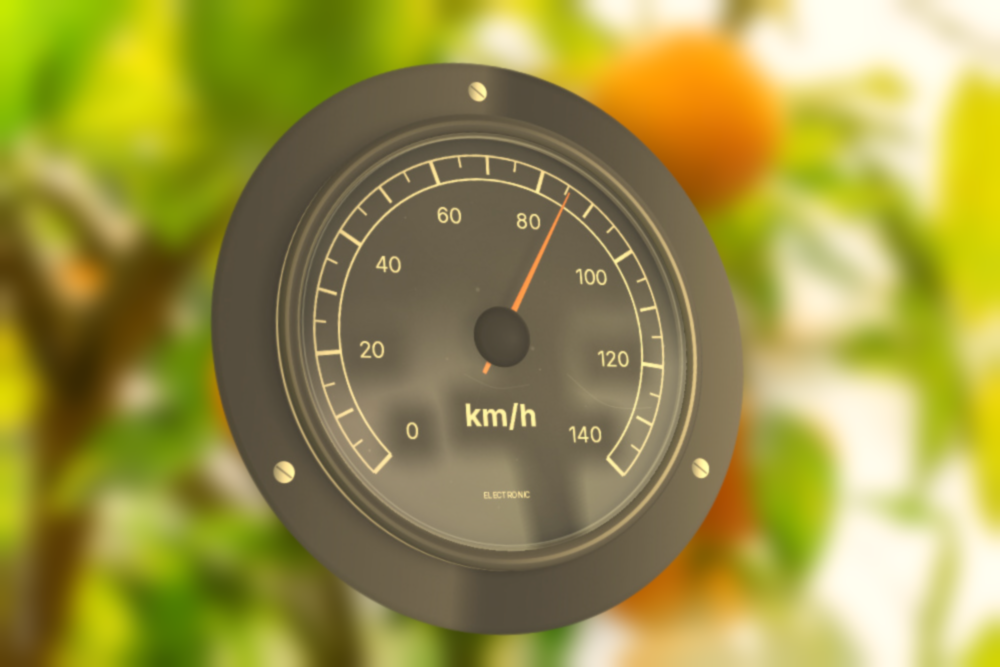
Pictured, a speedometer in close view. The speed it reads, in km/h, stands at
85 km/h
